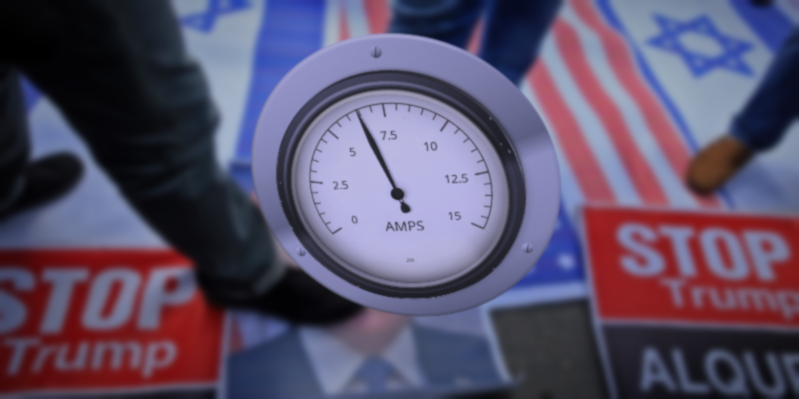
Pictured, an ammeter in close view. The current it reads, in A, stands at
6.5 A
